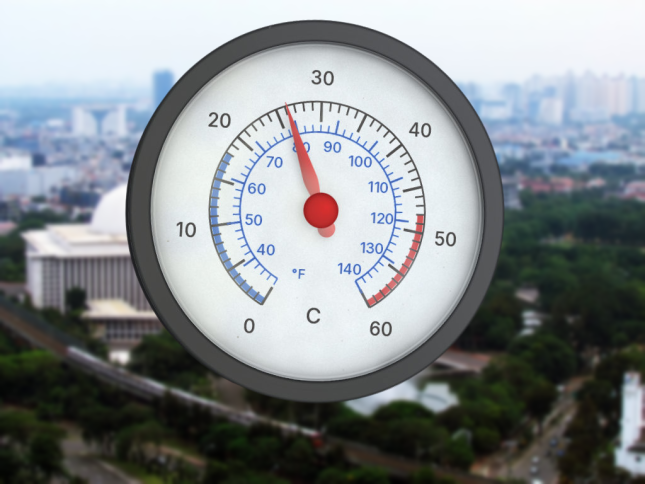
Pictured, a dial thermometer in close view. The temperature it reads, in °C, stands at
26 °C
